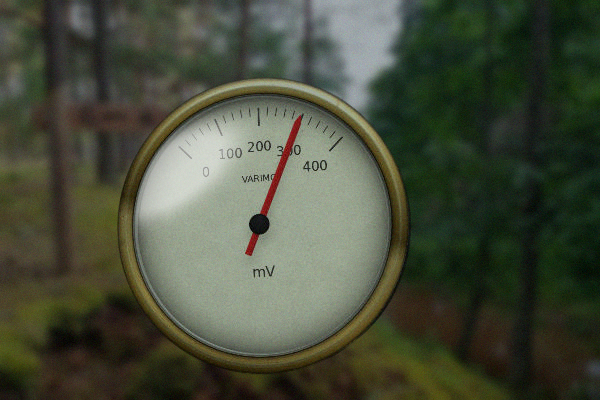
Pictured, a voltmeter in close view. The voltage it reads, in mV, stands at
300 mV
